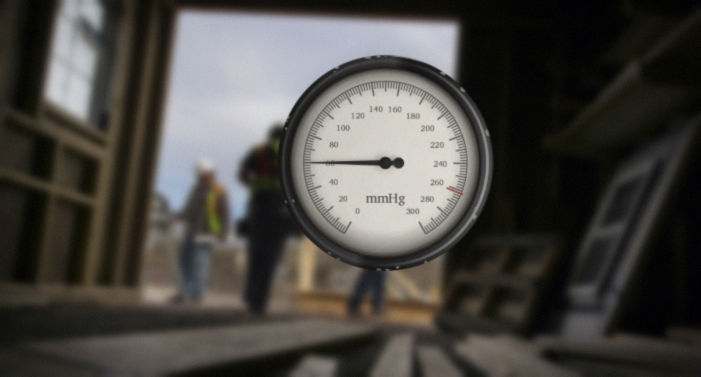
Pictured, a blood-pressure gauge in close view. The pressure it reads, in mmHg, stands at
60 mmHg
